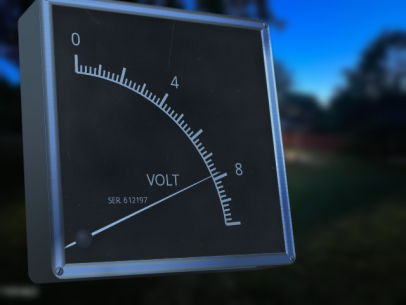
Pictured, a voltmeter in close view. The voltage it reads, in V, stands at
7.8 V
